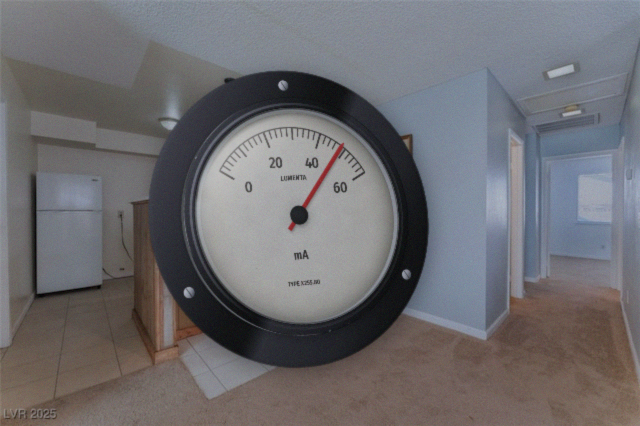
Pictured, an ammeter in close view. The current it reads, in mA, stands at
48 mA
